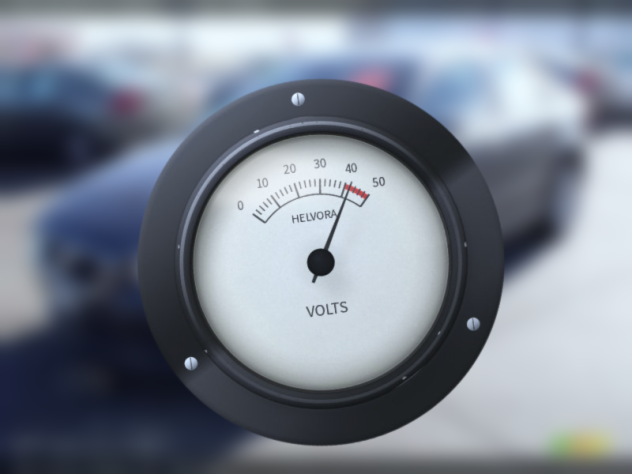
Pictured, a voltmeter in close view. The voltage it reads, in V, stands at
42 V
